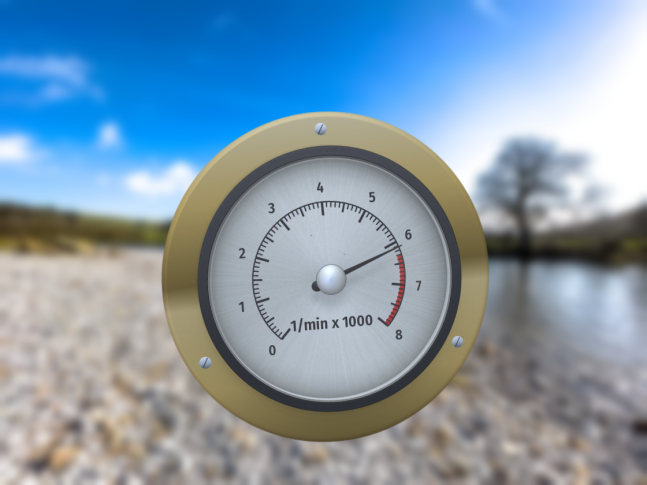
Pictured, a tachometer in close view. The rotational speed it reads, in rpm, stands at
6100 rpm
